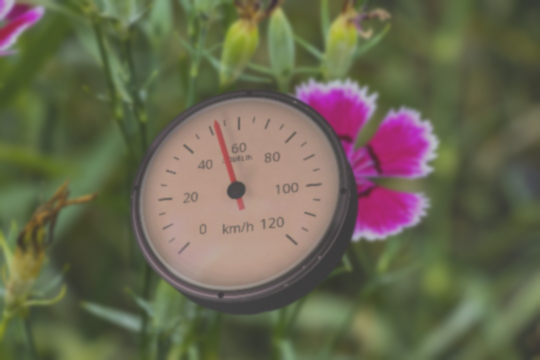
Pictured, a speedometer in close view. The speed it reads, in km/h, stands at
52.5 km/h
